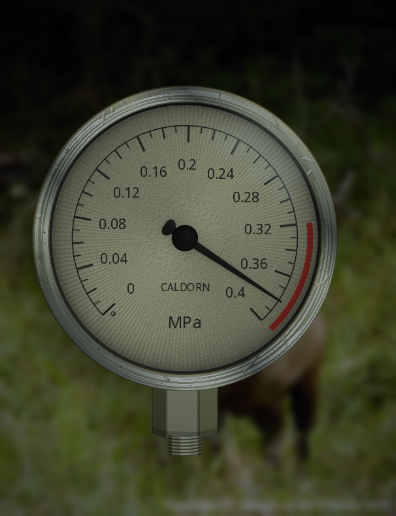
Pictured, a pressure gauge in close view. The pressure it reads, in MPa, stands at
0.38 MPa
